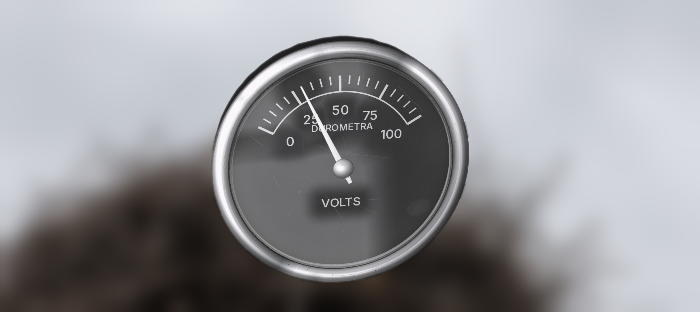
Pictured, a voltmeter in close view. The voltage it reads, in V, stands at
30 V
